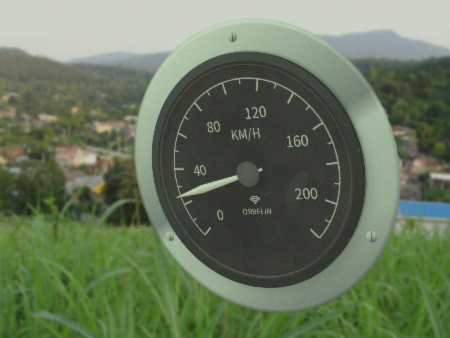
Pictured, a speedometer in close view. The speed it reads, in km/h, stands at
25 km/h
